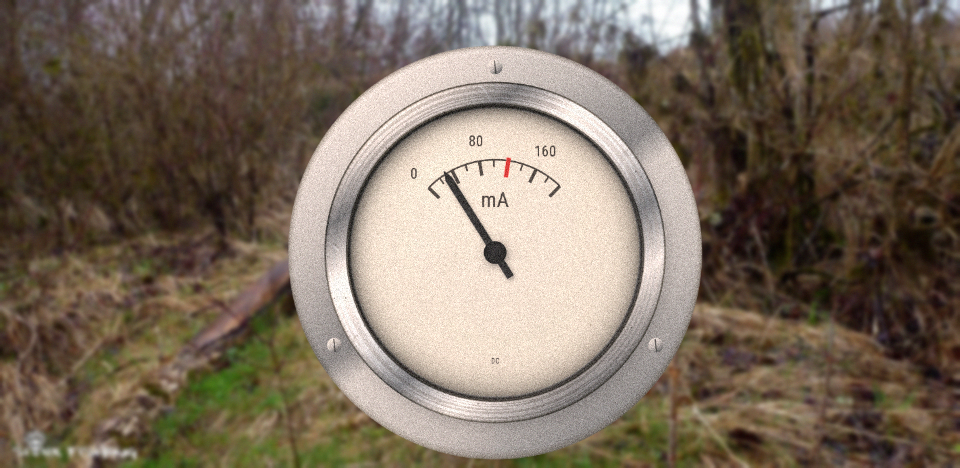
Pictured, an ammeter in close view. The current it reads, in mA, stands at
30 mA
